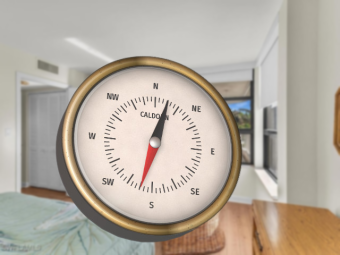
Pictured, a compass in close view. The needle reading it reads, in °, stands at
195 °
